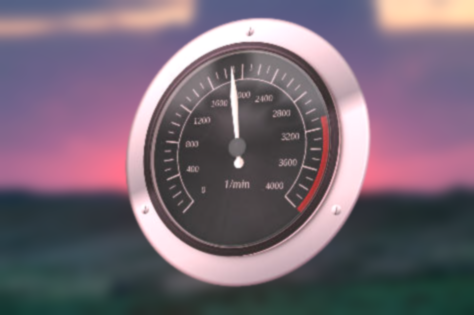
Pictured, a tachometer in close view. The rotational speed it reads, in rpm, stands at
1900 rpm
